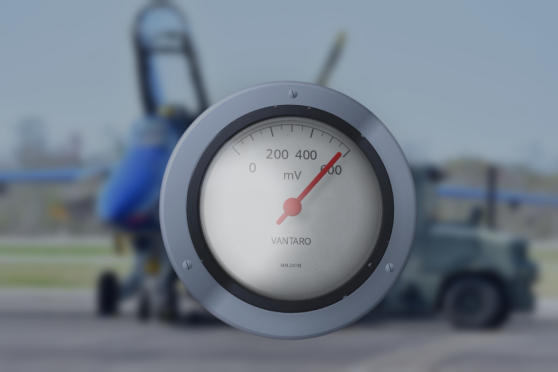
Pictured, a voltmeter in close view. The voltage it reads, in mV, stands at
575 mV
